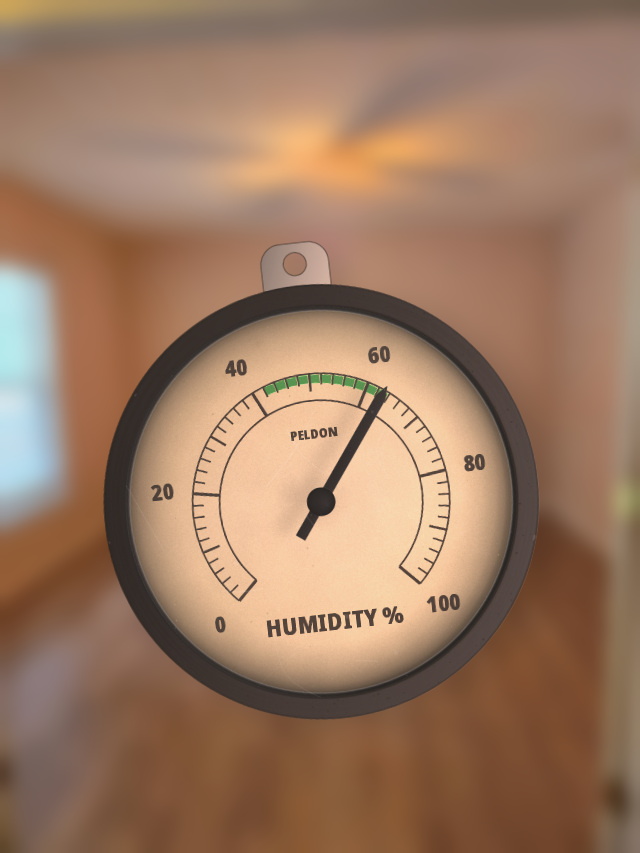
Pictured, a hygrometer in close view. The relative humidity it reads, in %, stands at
63 %
